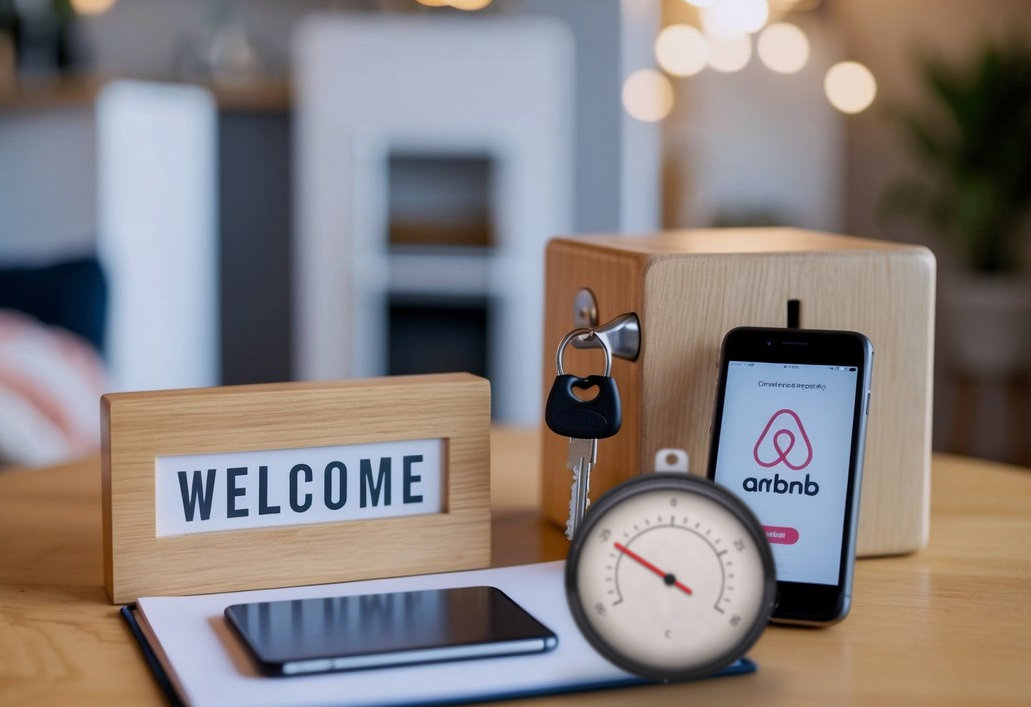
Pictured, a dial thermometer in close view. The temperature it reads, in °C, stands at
-25 °C
